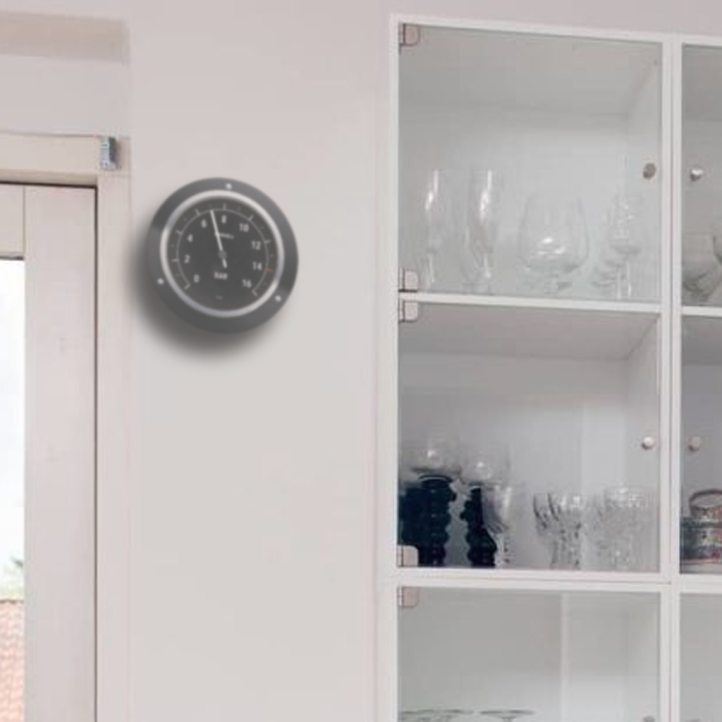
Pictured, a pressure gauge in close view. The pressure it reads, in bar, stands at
7 bar
